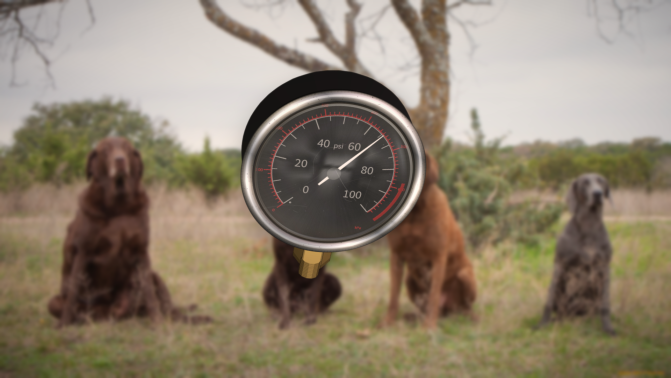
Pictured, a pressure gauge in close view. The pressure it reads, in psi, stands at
65 psi
